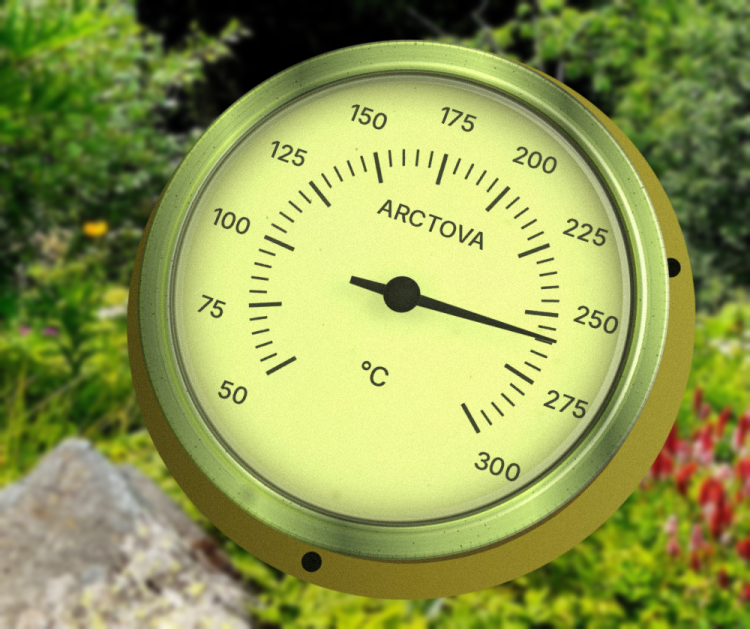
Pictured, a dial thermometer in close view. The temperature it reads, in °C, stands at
260 °C
